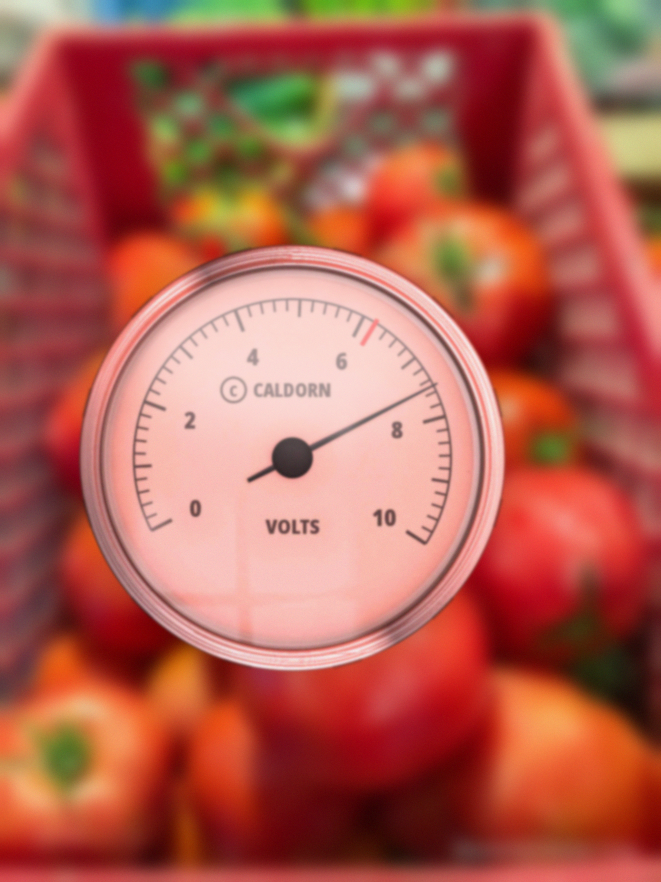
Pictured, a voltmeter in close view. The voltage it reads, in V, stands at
7.5 V
